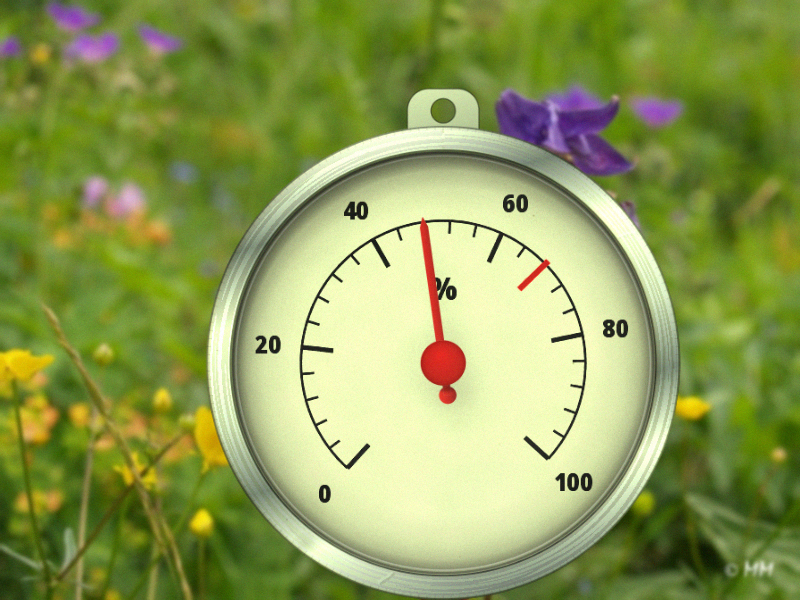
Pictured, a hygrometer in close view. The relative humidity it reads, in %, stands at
48 %
